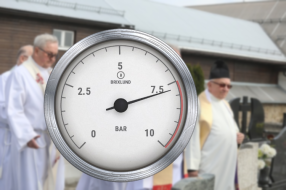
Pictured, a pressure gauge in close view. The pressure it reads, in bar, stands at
7.75 bar
